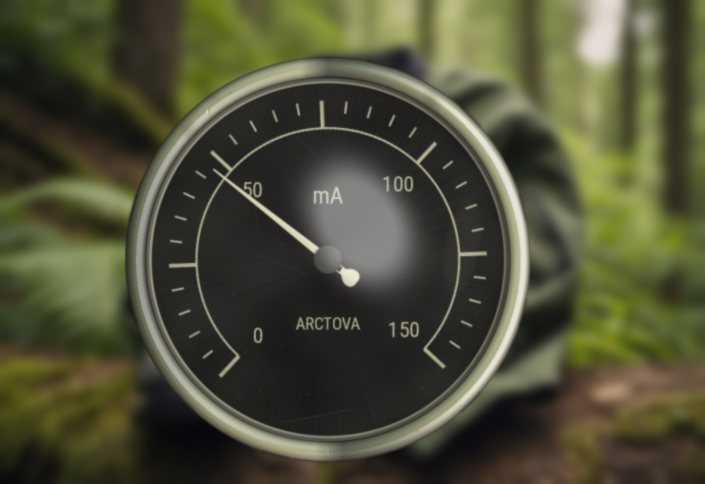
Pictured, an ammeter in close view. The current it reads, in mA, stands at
47.5 mA
